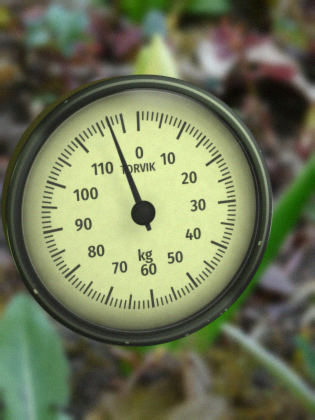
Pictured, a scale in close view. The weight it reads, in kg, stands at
117 kg
